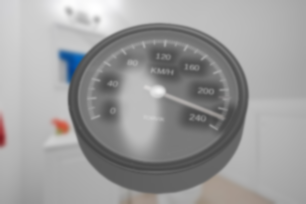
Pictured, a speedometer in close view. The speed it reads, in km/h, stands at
230 km/h
